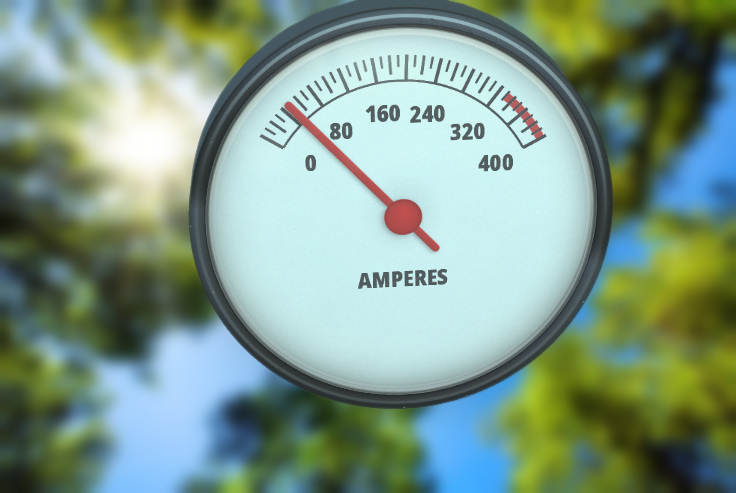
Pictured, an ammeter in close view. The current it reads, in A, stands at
50 A
